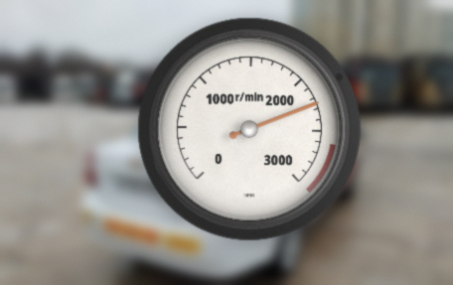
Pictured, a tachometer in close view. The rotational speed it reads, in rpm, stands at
2250 rpm
